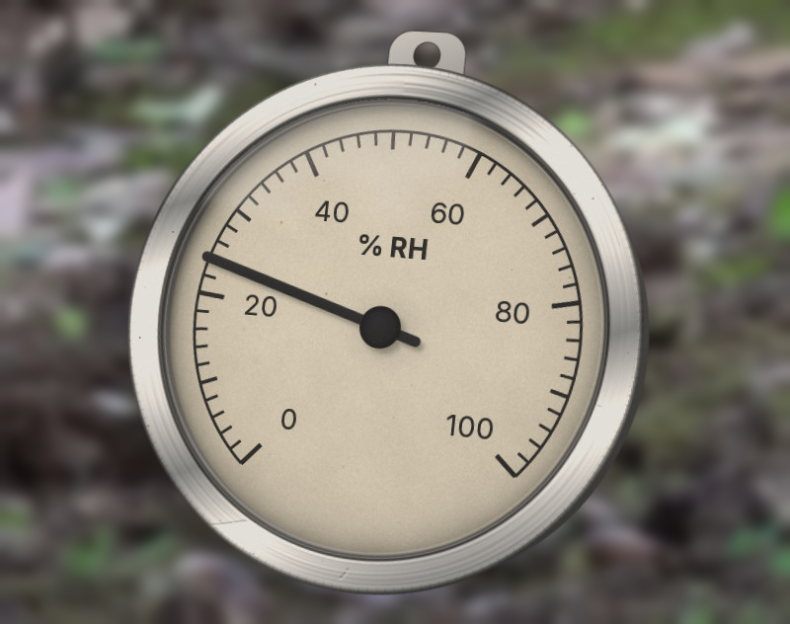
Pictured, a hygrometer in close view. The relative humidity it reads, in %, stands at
24 %
